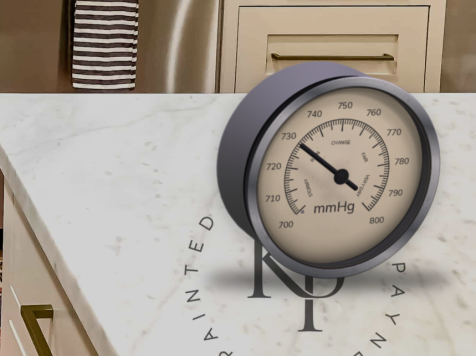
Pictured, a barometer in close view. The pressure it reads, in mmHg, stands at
730 mmHg
